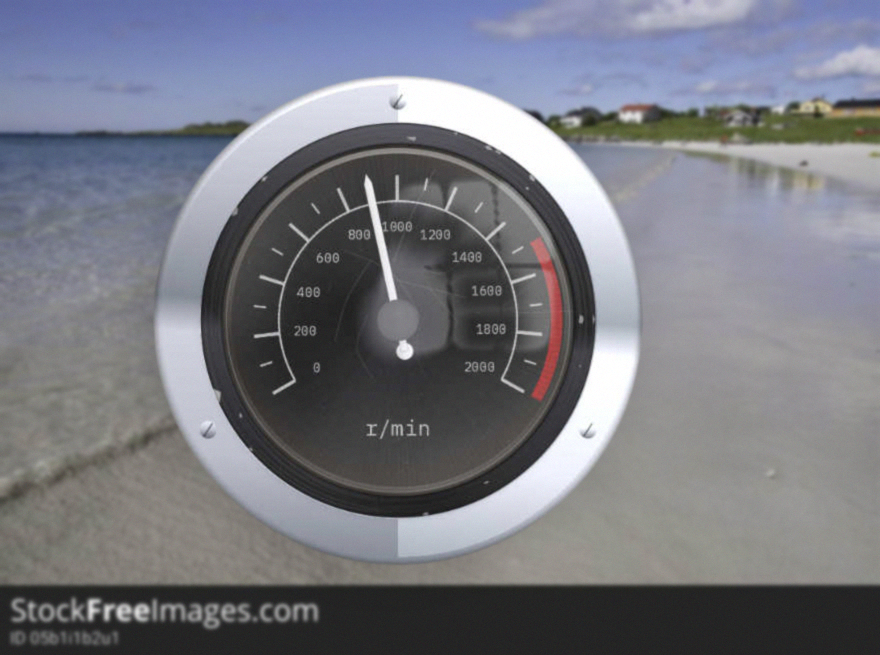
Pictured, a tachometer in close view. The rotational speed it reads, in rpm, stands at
900 rpm
